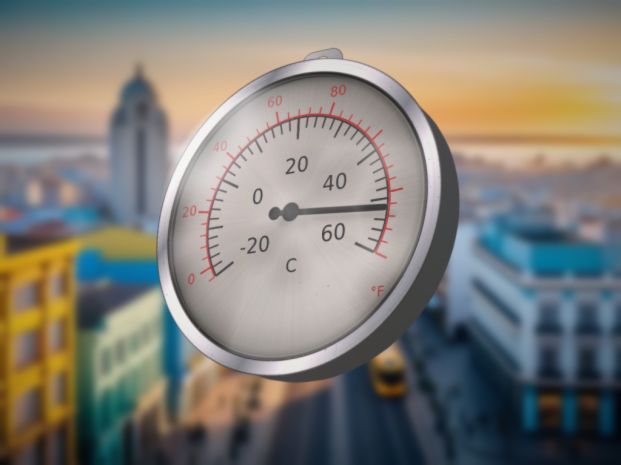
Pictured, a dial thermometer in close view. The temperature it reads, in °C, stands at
52 °C
